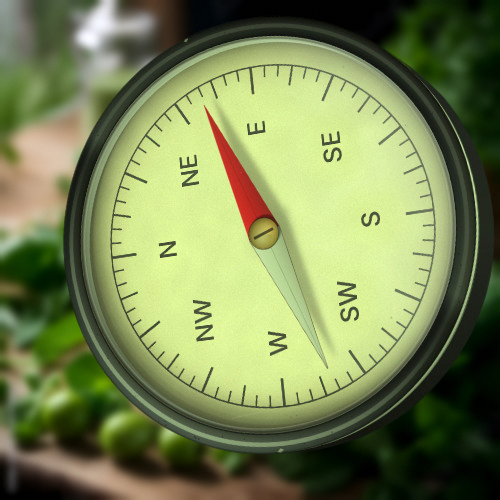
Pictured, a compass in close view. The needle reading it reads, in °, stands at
70 °
